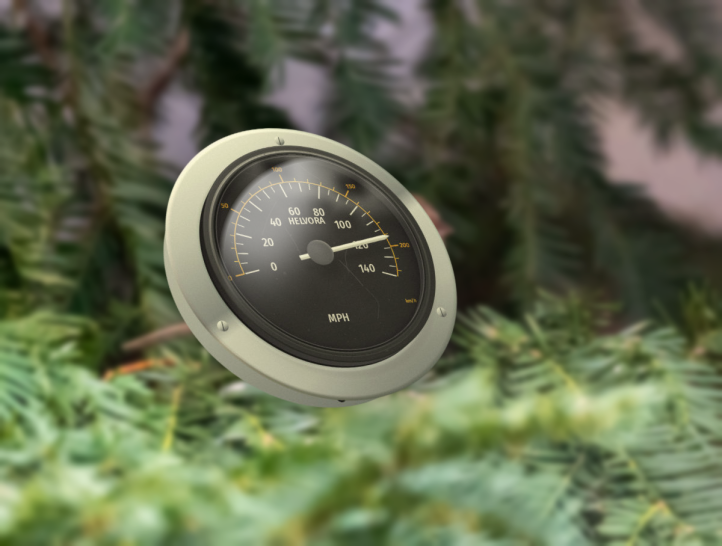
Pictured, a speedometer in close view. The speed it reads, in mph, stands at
120 mph
